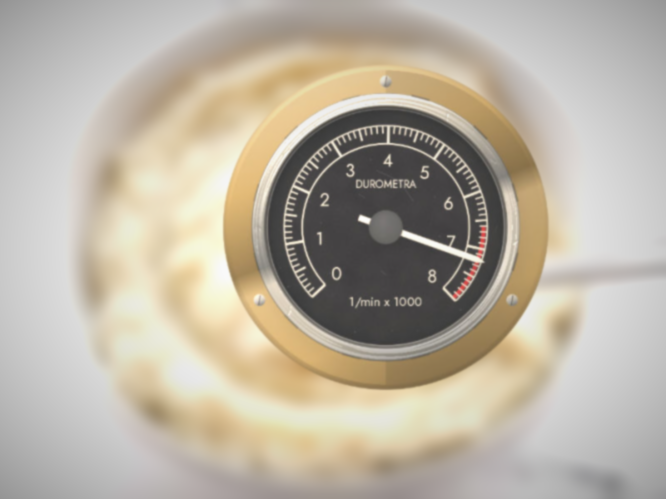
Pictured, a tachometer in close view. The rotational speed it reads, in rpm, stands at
7200 rpm
